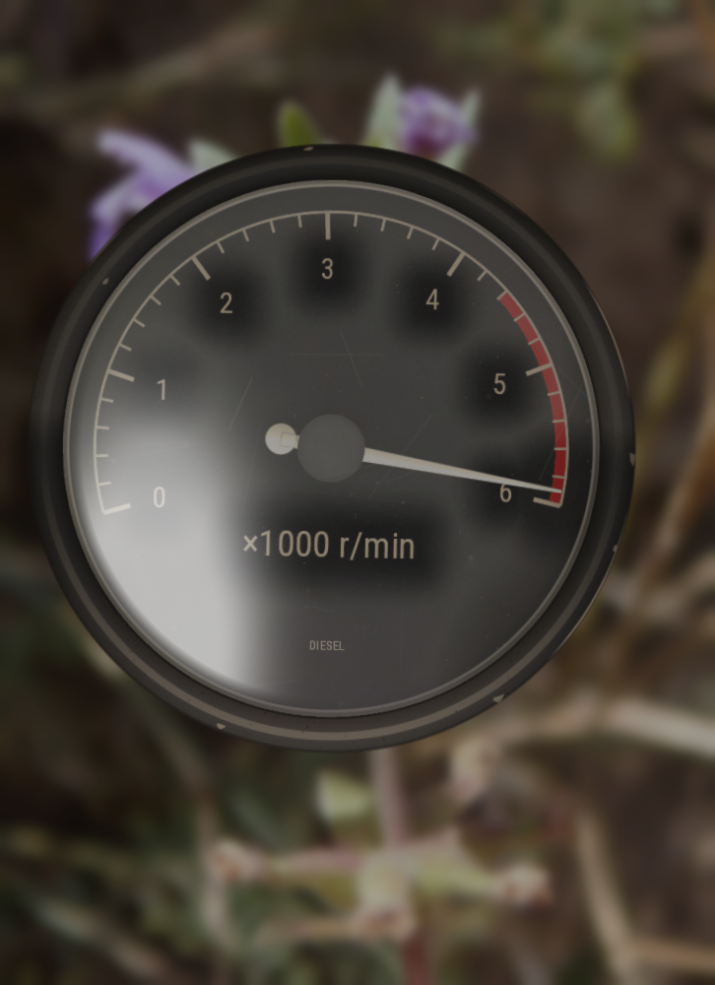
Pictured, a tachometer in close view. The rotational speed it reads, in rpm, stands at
5900 rpm
